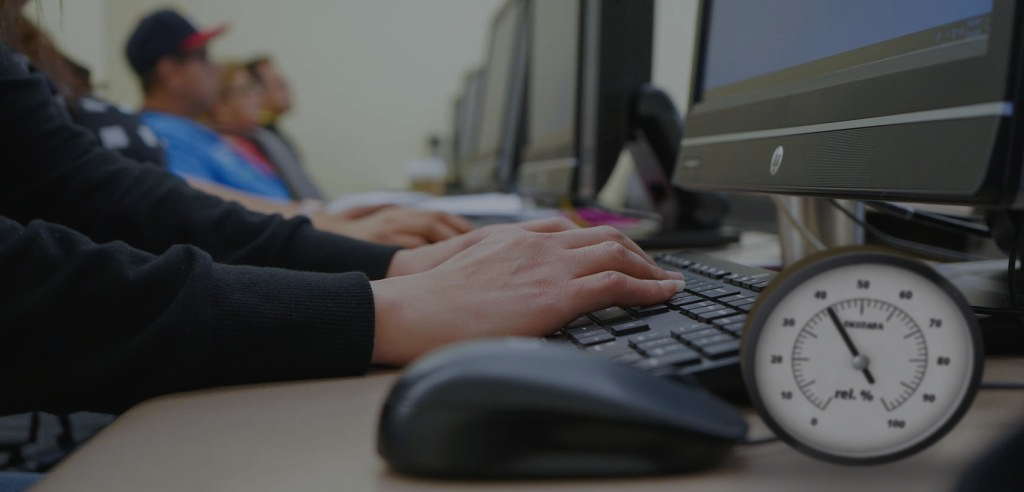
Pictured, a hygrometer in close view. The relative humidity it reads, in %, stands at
40 %
